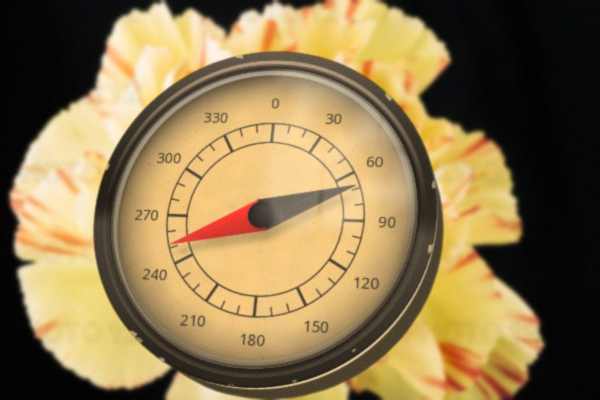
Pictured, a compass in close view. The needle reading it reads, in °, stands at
250 °
